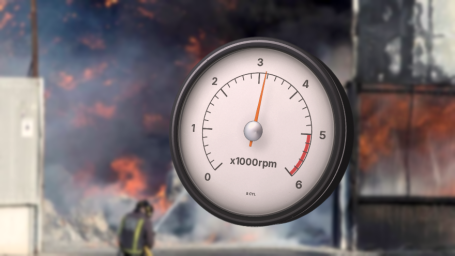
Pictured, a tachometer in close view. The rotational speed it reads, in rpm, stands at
3200 rpm
